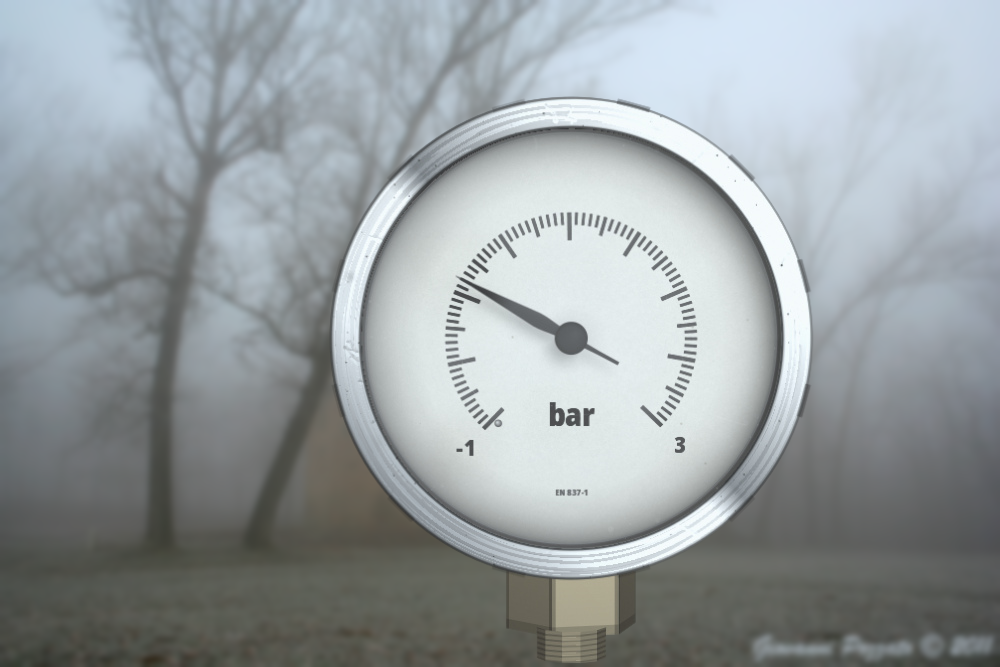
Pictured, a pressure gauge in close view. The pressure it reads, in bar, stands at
0.1 bar
